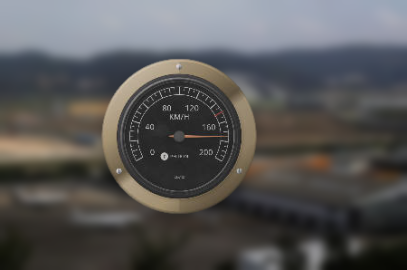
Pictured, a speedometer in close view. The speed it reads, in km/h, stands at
175 km/h
